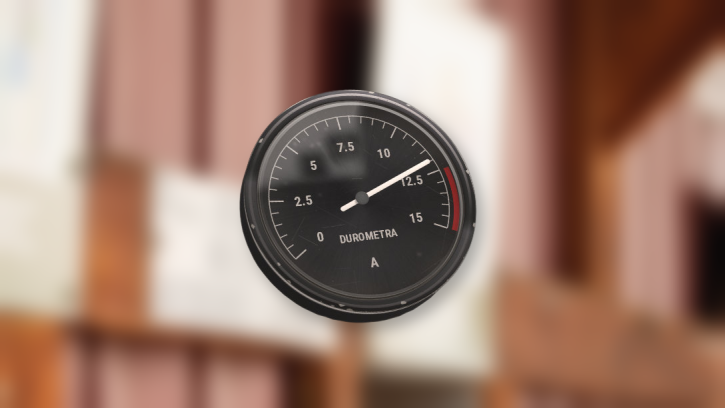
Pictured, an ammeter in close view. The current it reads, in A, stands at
12 A
